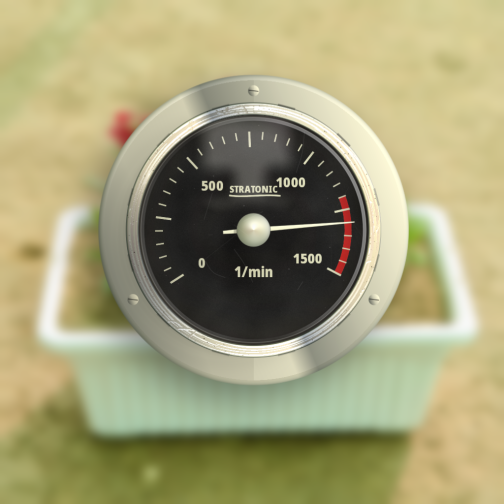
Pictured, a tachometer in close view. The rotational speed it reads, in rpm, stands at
1300 rpm
